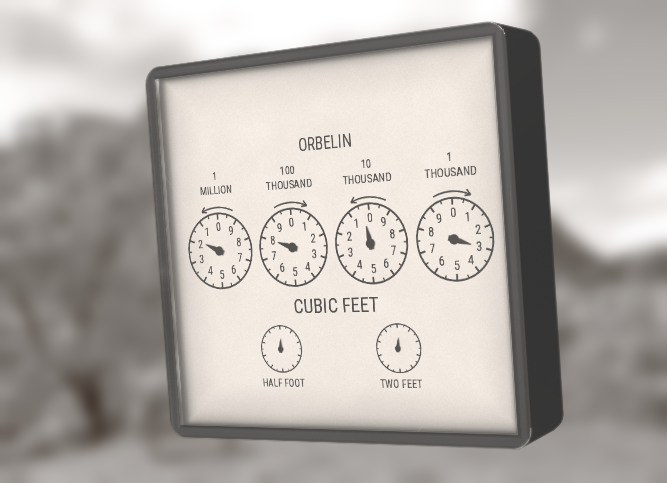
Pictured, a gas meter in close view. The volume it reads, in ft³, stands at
180300 ft³
